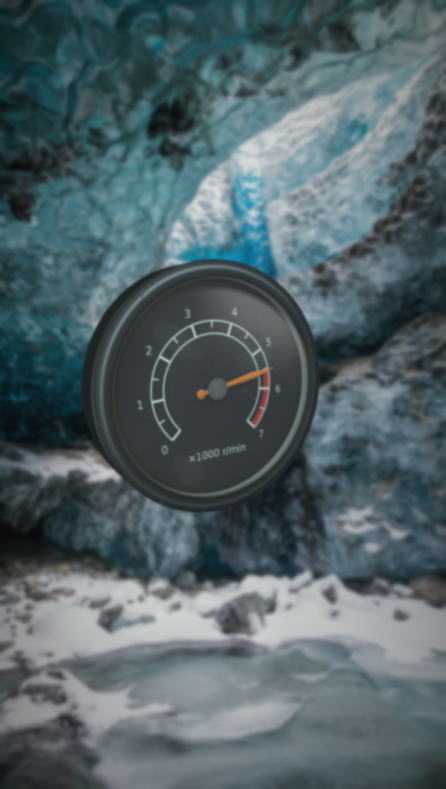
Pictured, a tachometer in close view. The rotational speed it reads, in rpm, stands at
5500 rpm
